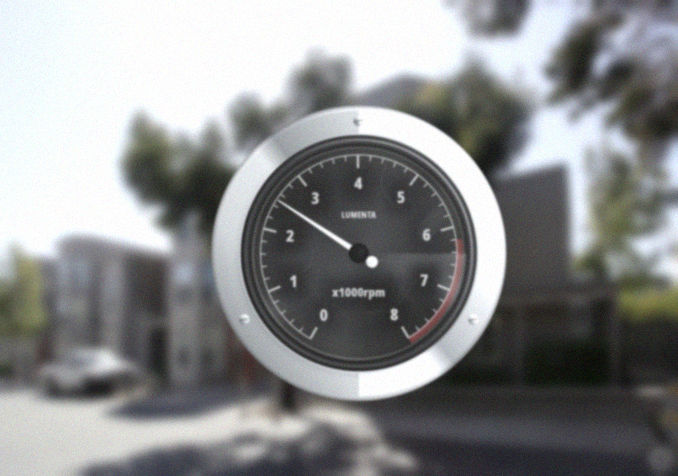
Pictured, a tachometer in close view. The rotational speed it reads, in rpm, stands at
2500 rpm
